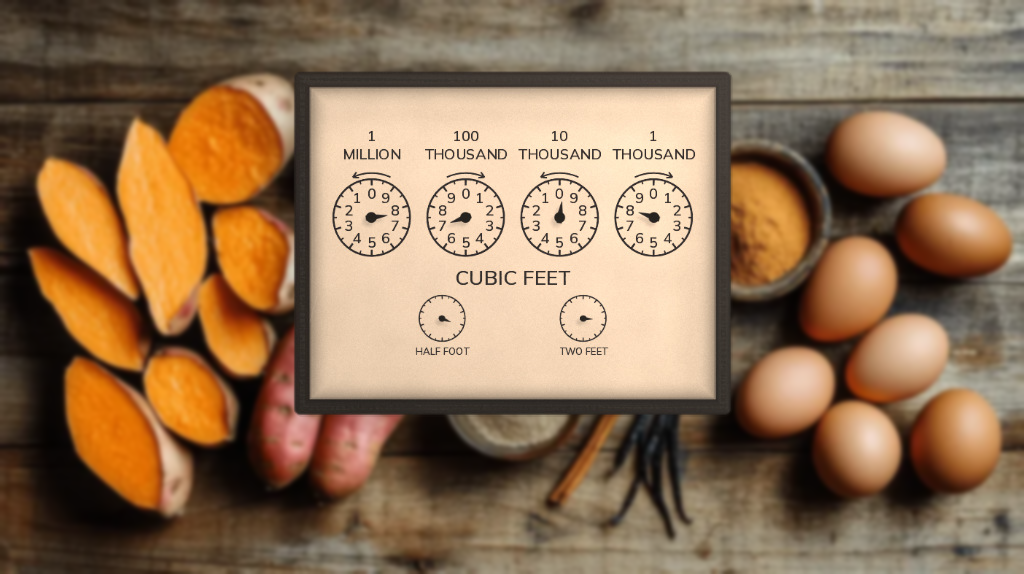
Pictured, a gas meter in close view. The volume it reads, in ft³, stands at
769800 ft³
